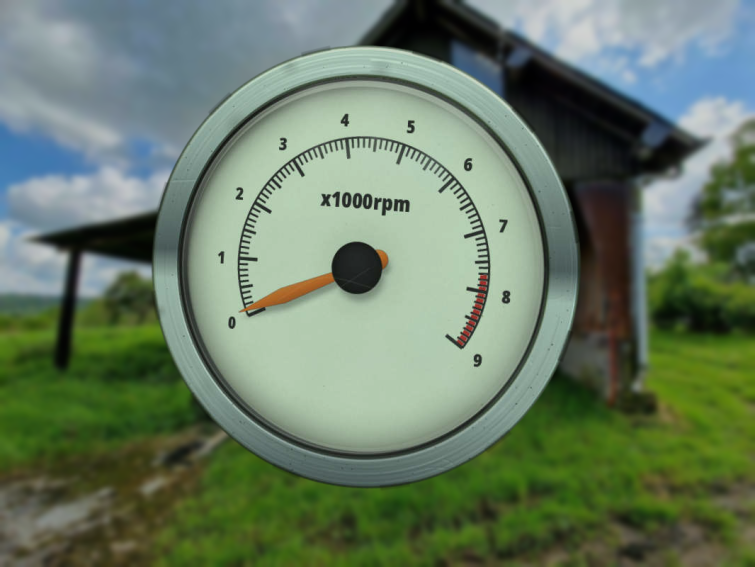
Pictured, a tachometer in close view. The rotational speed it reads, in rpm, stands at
100 rpm
